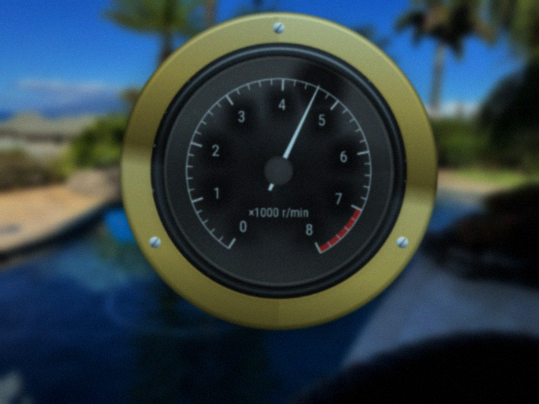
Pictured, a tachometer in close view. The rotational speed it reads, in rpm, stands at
4600 rpm
